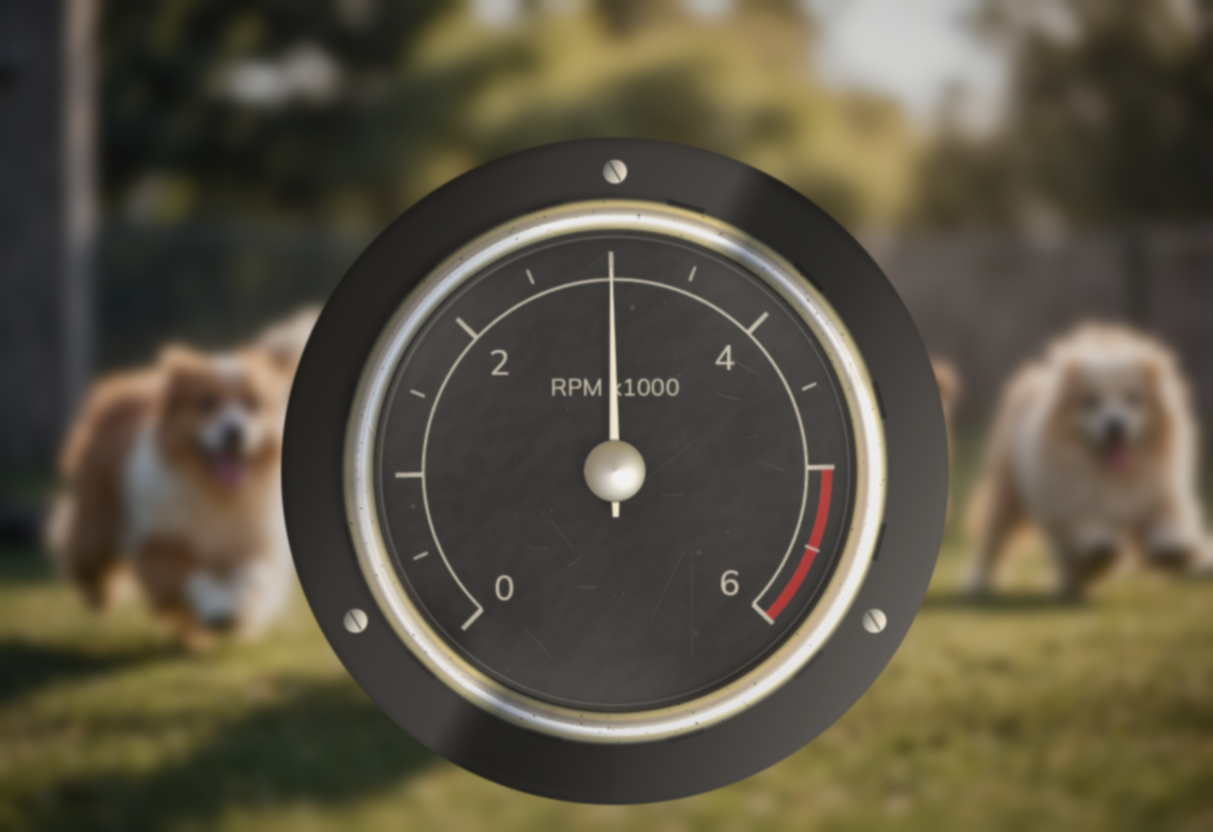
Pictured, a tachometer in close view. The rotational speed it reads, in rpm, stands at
3000 rpm
